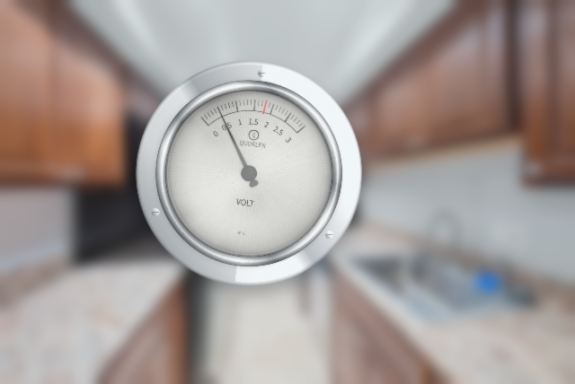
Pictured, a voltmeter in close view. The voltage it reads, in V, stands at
0.5 V
